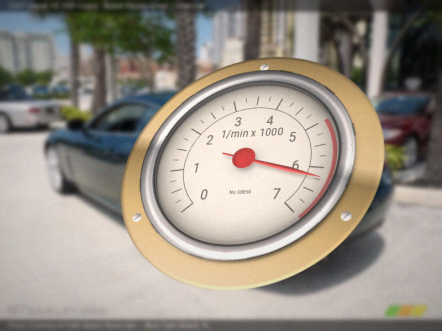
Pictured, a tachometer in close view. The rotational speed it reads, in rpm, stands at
6250 rpm
